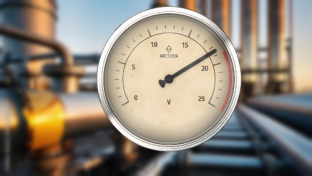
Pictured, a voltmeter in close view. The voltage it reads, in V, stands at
18.5 V
